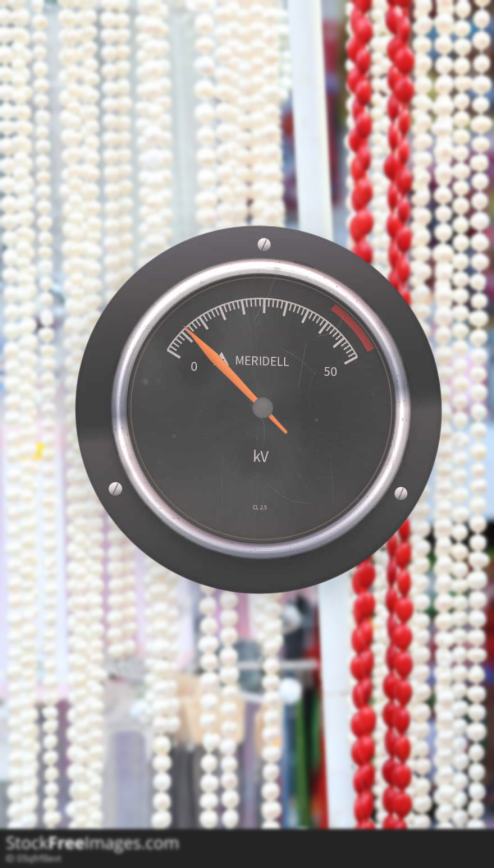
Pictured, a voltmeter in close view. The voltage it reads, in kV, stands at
6 kV
